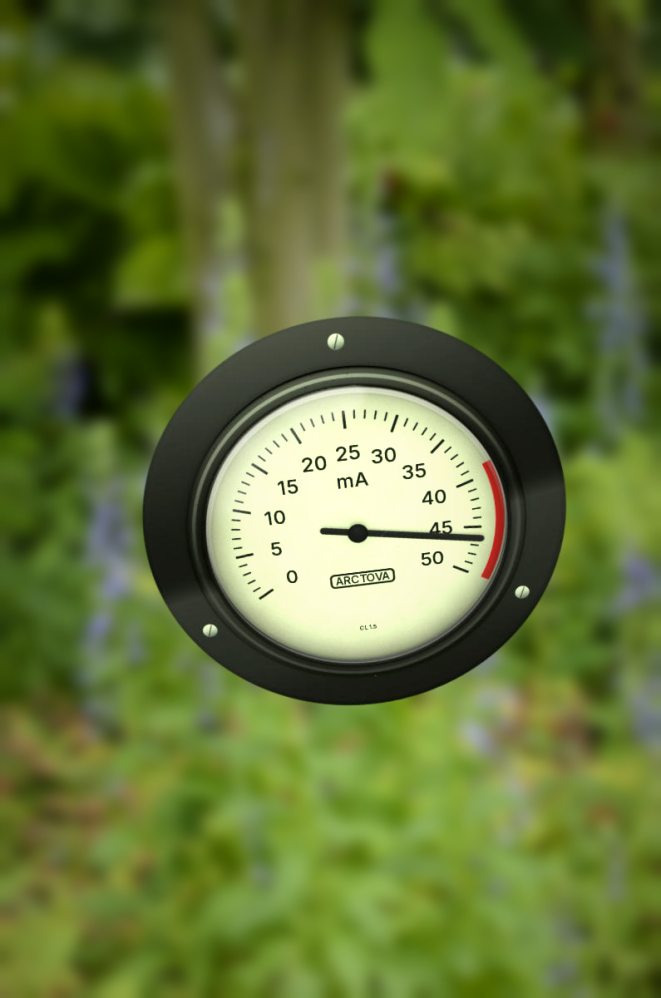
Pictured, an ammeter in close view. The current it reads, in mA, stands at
46 mA
